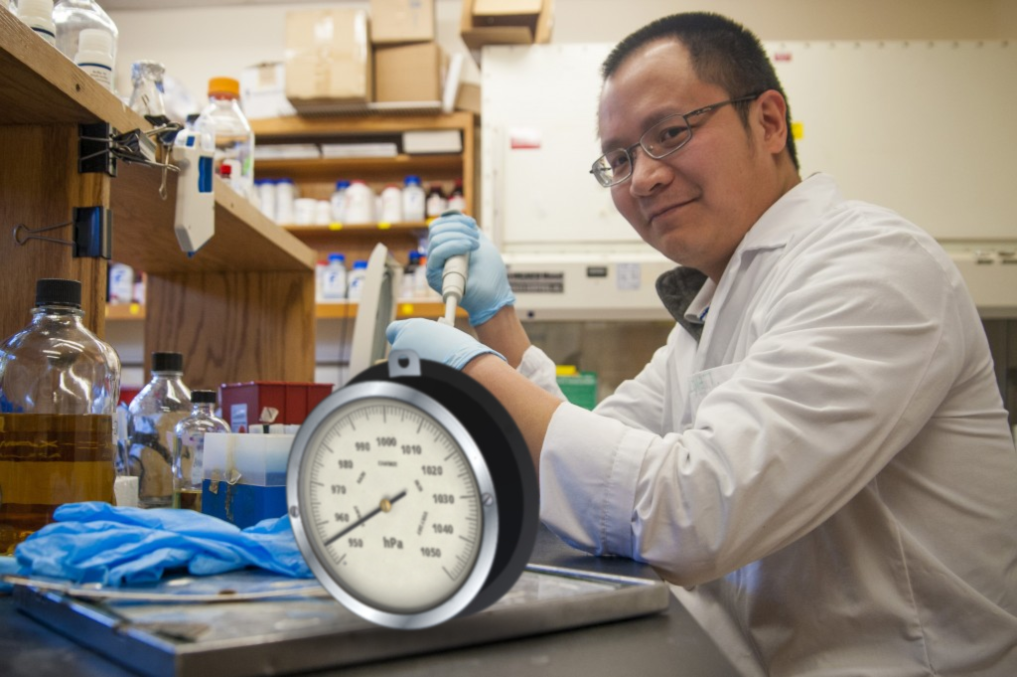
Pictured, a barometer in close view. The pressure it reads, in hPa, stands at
955 hPa
